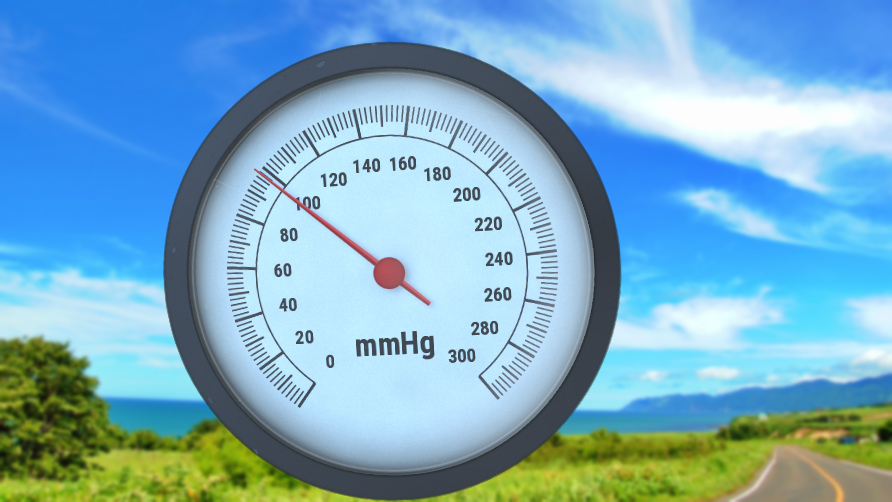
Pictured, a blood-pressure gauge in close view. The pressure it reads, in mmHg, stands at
98 mmHg
